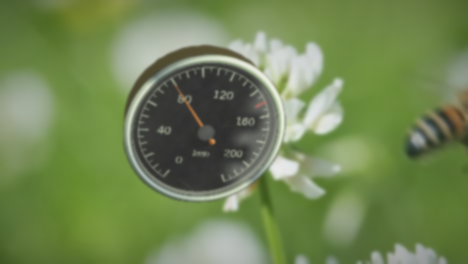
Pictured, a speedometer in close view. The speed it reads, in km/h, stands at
80 km/h
